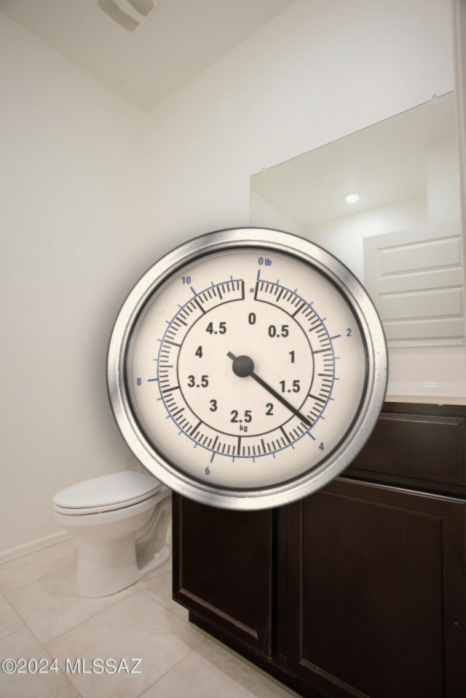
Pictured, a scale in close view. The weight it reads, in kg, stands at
1.75 kg
